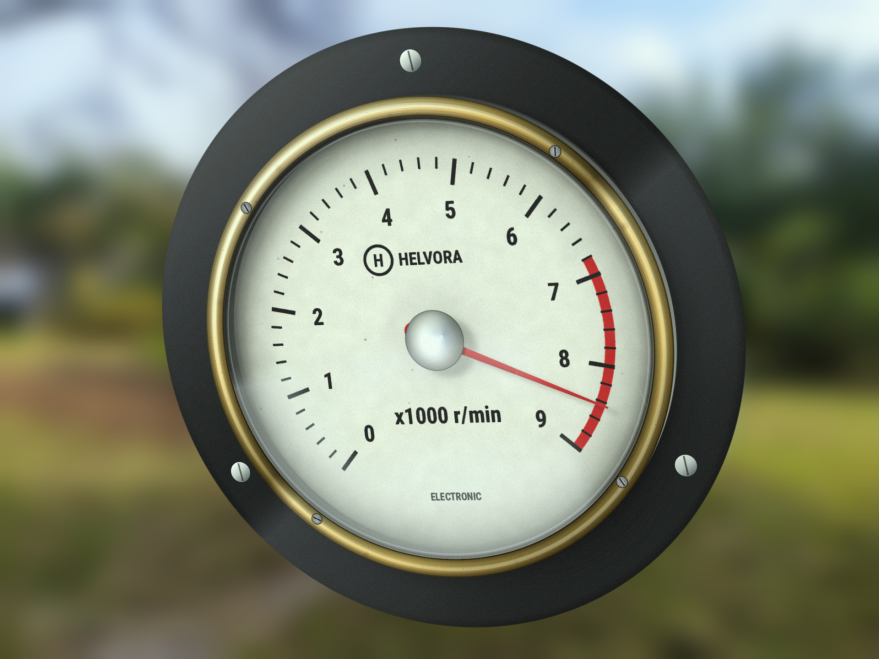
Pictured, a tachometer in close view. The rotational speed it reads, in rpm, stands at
8400 rpm
